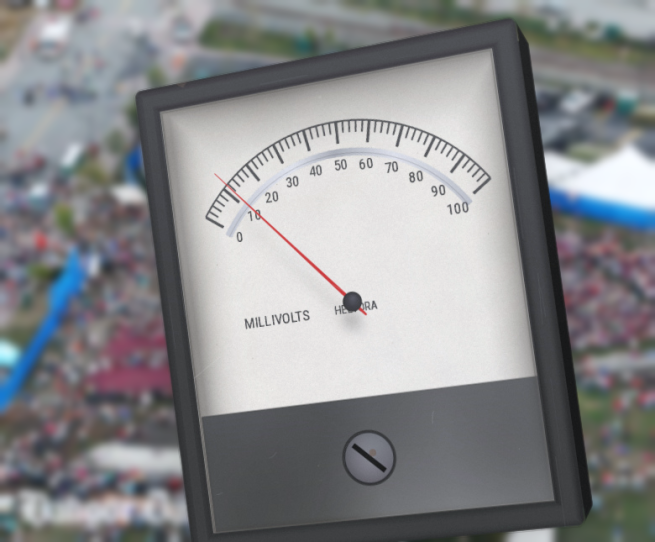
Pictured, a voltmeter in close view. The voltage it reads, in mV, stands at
12 mV
